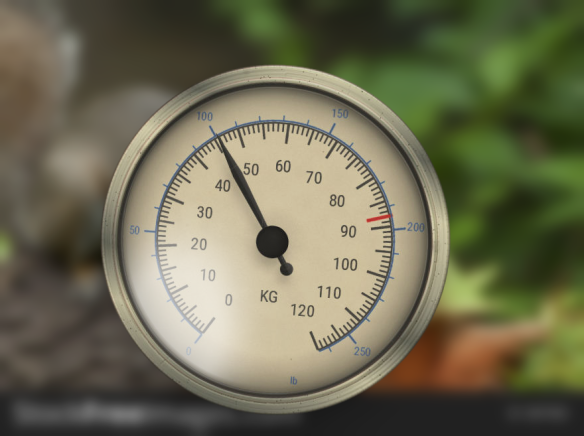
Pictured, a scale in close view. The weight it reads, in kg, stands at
46 kg
